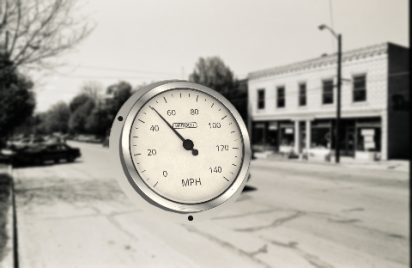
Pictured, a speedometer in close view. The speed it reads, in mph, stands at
50 mph
